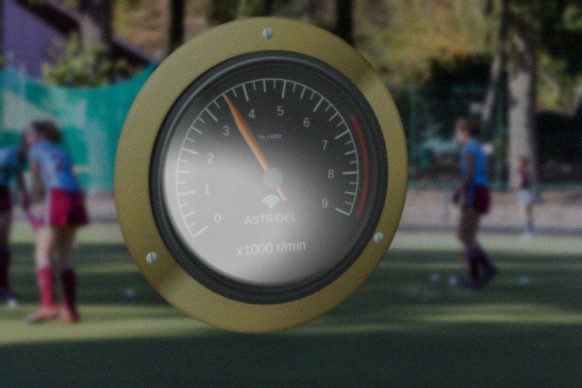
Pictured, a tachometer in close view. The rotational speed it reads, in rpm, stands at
3500 rpm
